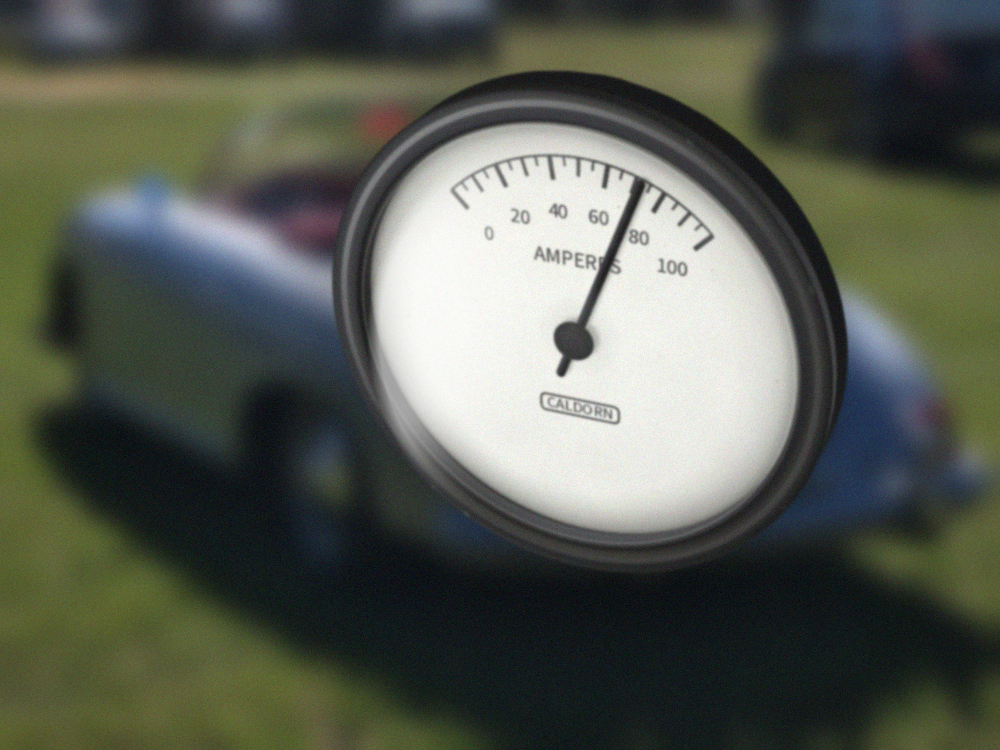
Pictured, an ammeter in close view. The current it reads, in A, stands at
72.5 A
